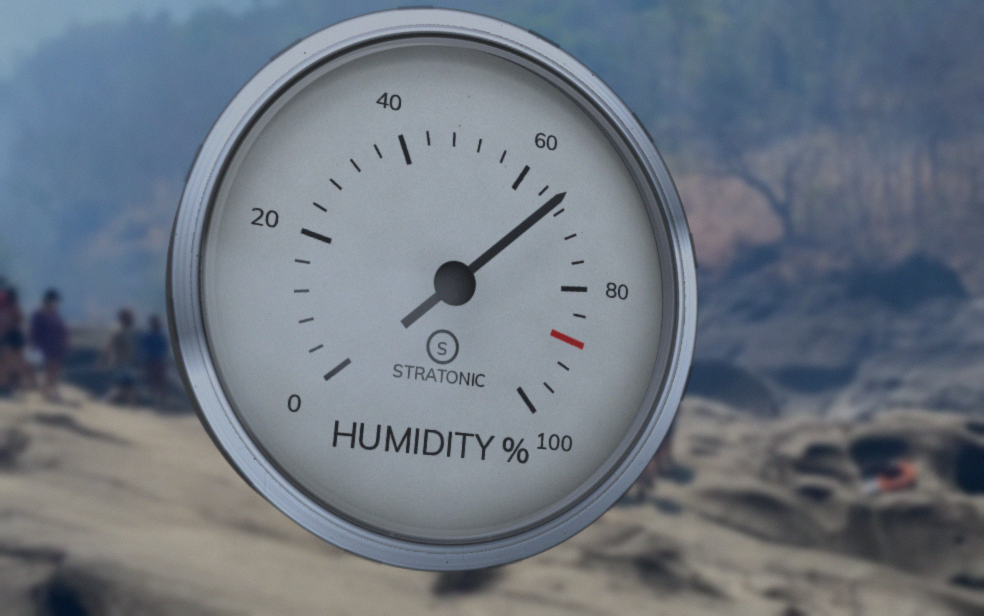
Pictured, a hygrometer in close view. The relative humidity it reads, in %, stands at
66 %
